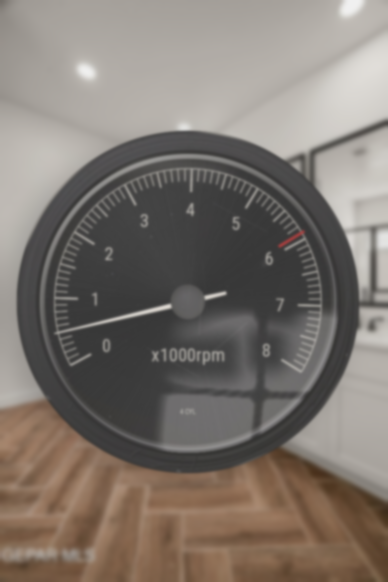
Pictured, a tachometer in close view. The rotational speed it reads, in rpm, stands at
500 rpm
